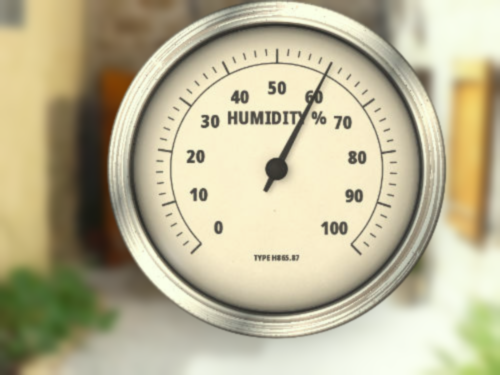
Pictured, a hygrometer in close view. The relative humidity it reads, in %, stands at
60 %
